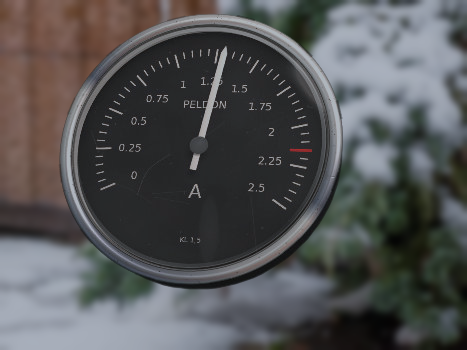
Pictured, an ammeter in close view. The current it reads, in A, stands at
1.3 A
